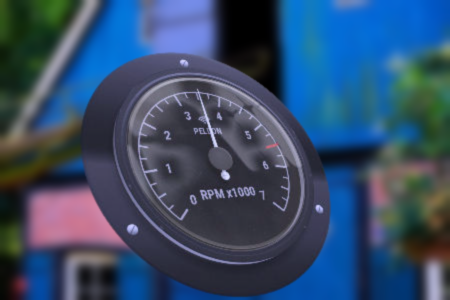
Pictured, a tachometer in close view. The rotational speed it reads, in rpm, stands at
3500 rpm
